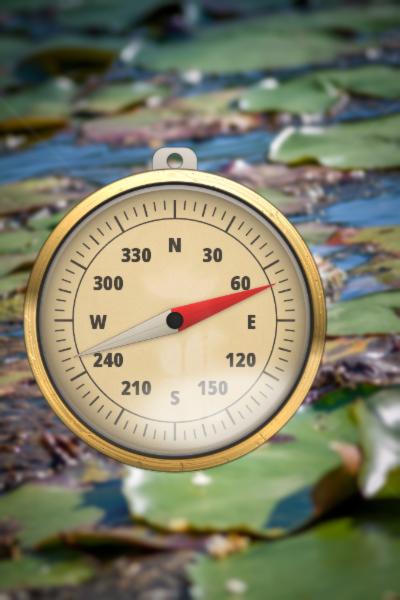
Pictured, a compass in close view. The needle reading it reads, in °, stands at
70 °
